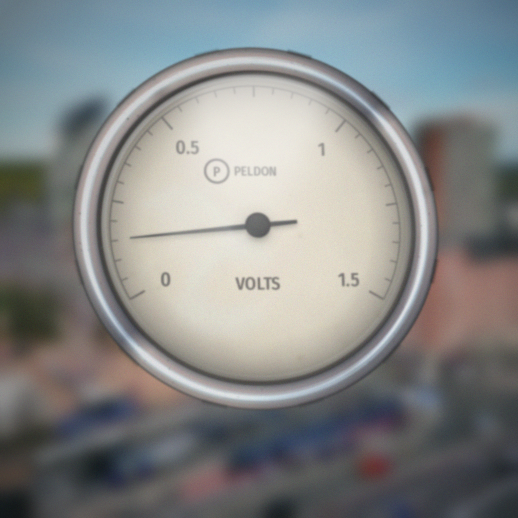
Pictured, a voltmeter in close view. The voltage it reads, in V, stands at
0.15 V
